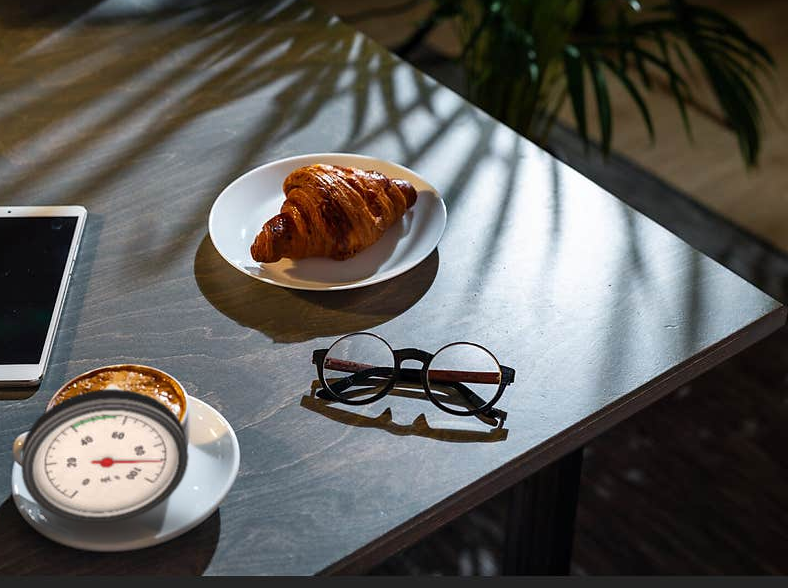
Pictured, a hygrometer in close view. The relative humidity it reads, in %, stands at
88 %
